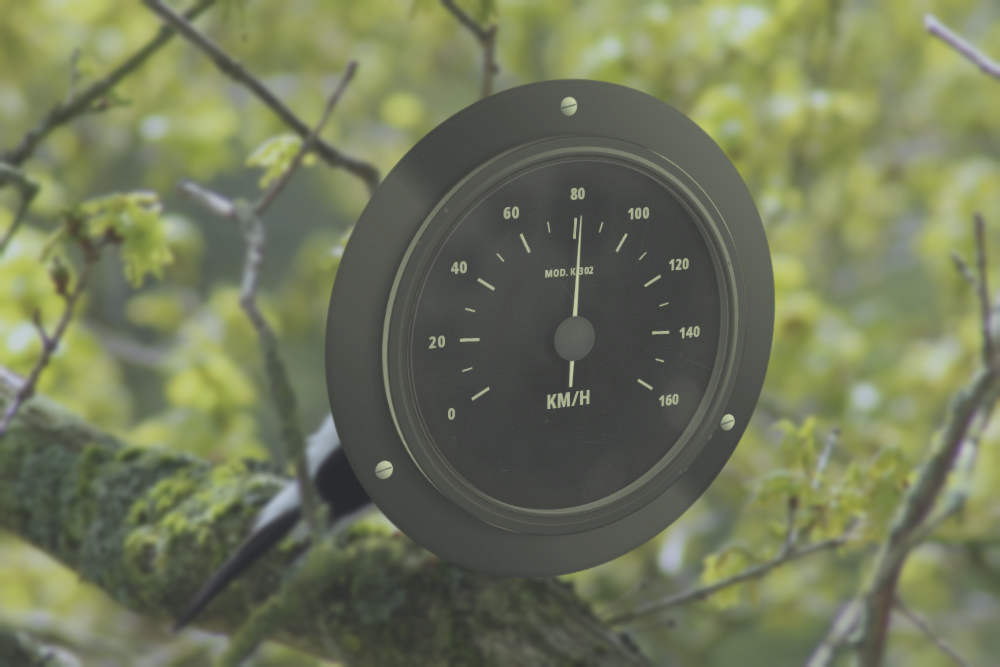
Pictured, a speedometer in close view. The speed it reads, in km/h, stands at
80 km/h
